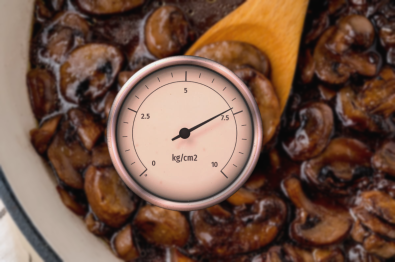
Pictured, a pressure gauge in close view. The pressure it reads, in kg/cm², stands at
7.25 kg/cm²
